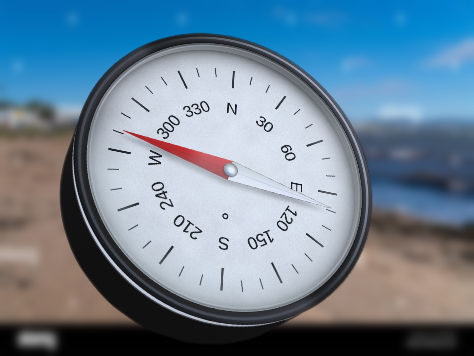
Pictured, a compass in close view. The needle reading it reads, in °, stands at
280 °
